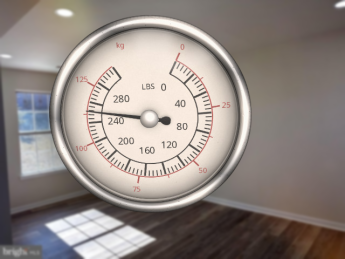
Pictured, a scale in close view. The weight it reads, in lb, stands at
252 lb
